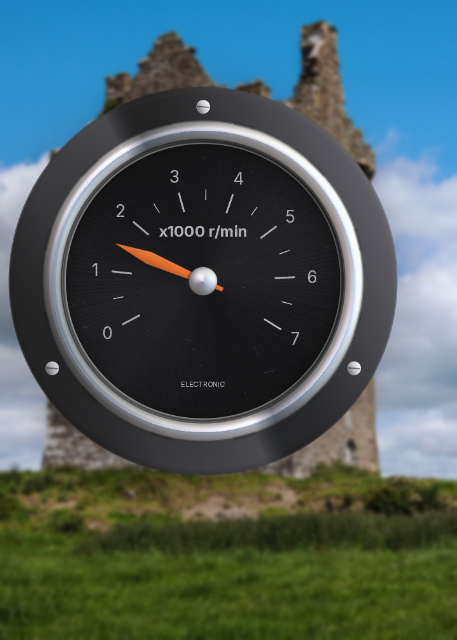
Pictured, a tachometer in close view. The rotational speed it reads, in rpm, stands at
1500 rpm
